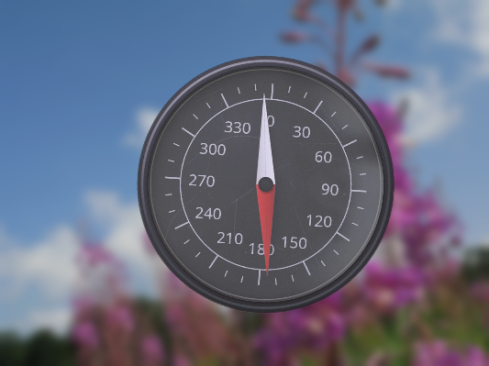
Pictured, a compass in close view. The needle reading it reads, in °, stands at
175 °
